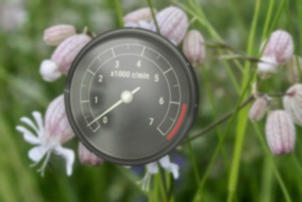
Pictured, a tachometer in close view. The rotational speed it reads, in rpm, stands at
250 rpm
